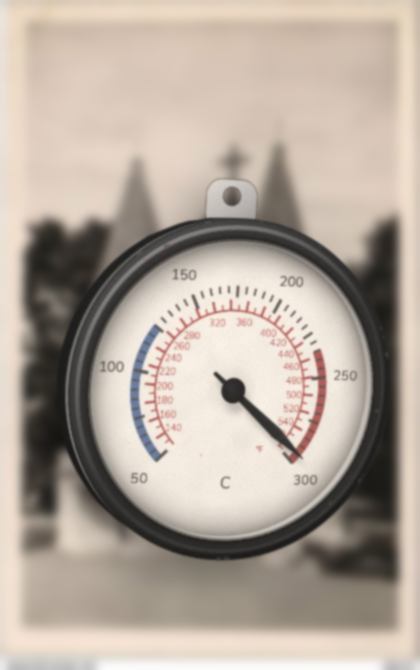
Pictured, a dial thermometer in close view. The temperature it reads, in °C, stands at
295 °C
